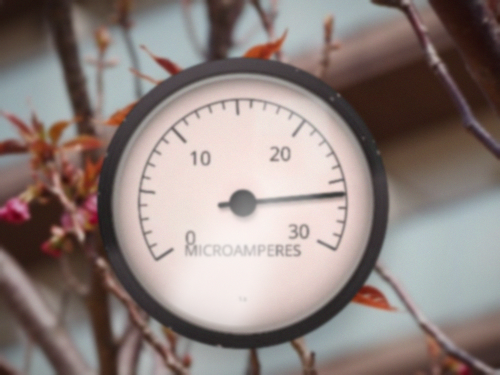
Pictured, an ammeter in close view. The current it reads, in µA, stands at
26 µA
